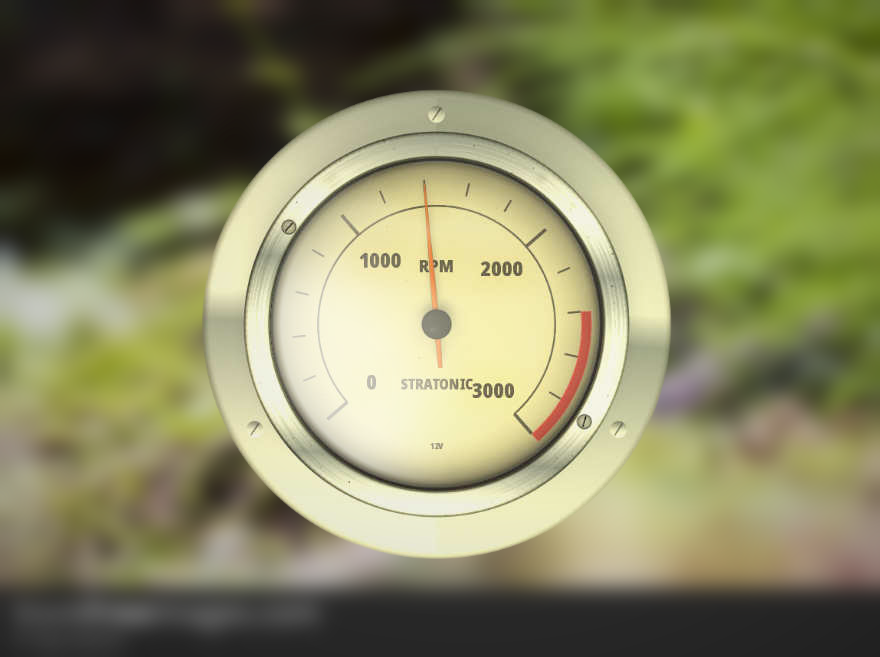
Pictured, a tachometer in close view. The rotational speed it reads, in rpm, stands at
1400 rpm
